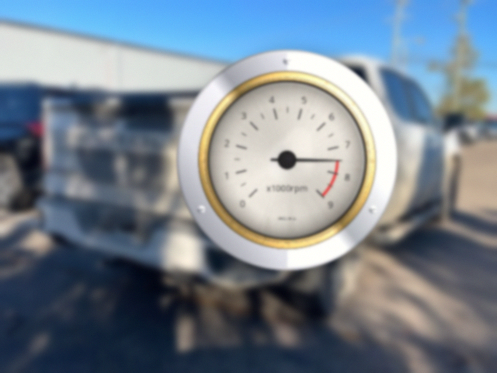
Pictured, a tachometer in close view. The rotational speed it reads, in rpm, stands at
7500 rpm
